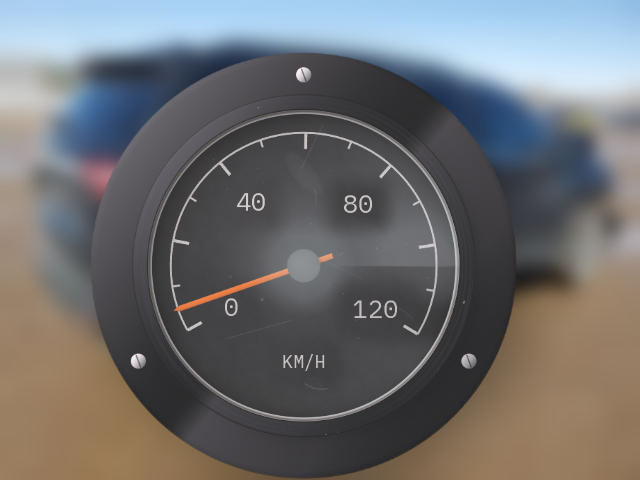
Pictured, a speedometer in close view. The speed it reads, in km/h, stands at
5 km/h
